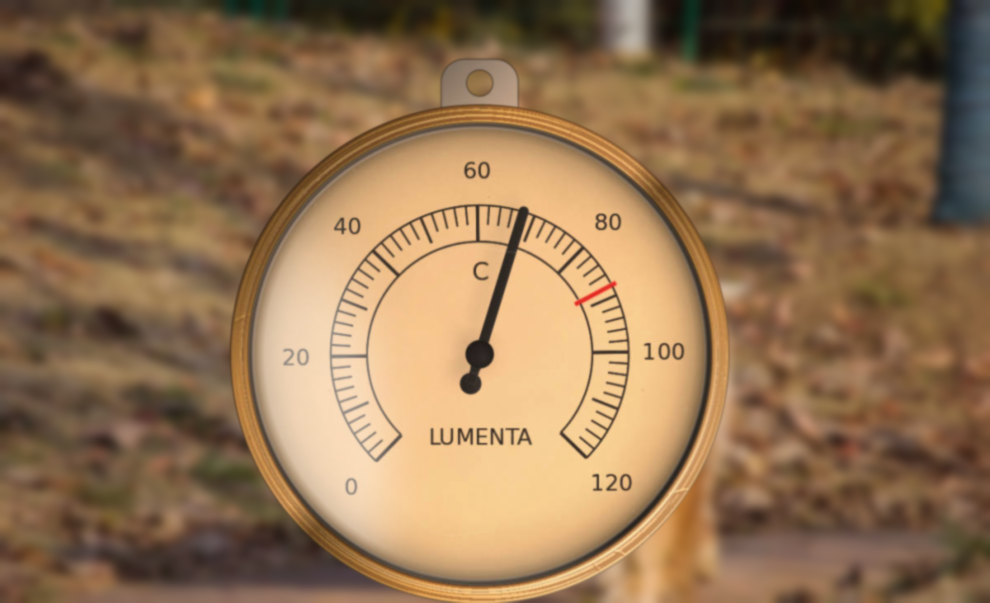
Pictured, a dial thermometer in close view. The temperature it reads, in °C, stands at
68 °C
